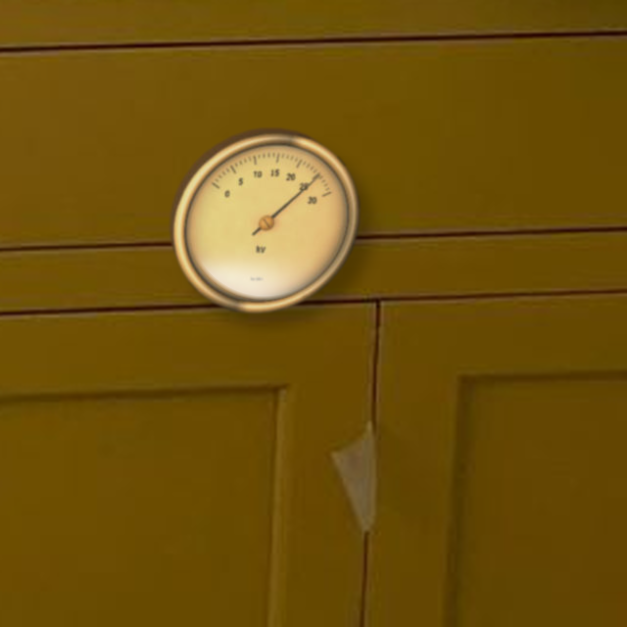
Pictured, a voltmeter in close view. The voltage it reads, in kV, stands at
25 kV
